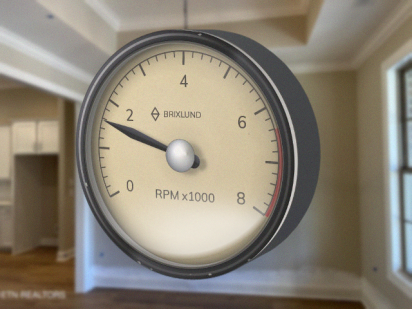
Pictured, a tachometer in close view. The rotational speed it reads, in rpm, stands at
1600 rpm
